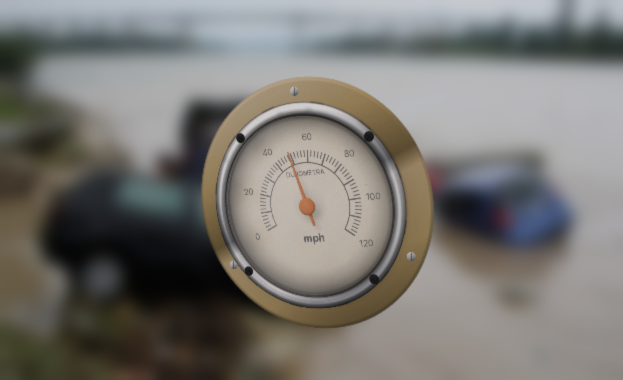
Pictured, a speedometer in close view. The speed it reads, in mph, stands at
50 mph
